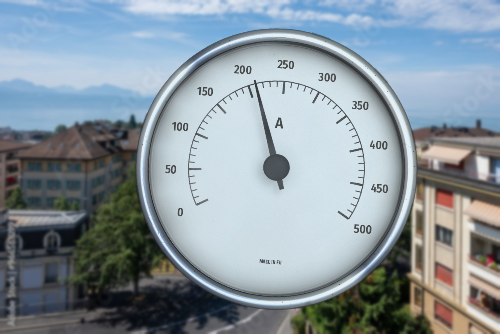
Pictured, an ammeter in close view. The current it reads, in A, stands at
210 A
